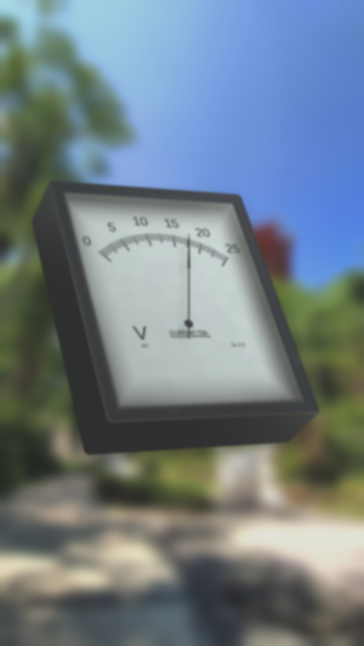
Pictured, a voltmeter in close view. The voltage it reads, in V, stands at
17.5 V
